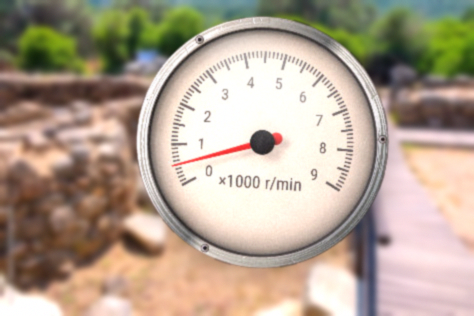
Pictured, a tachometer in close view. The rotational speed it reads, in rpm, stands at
500 rpm
